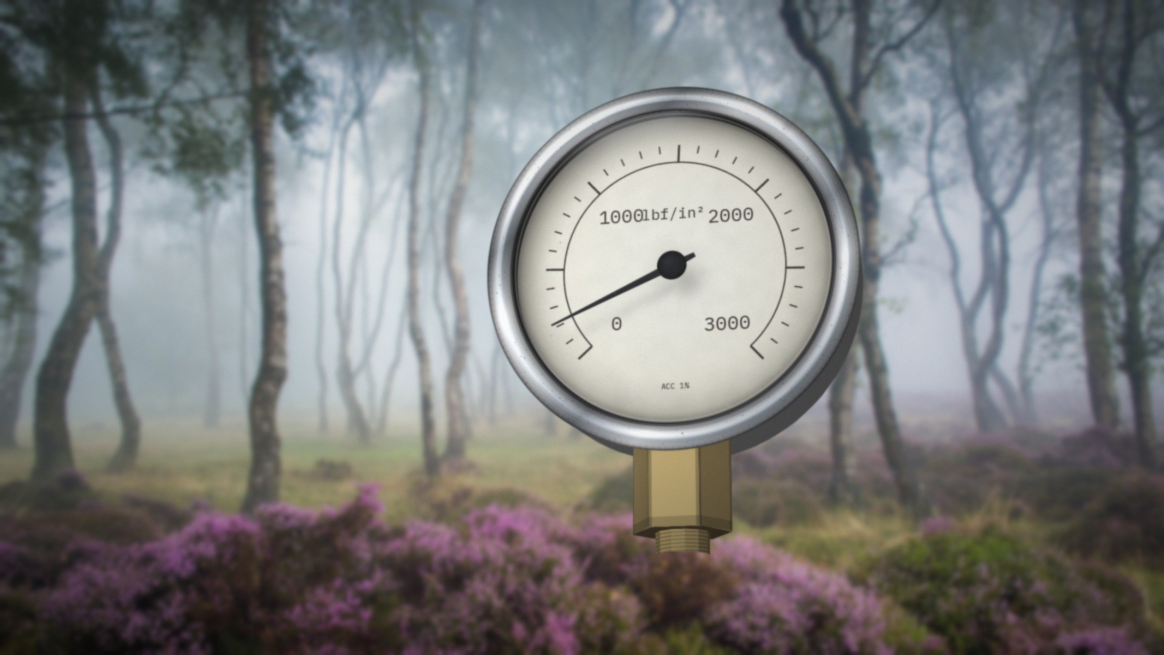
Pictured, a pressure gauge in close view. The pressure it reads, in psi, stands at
200 psi
